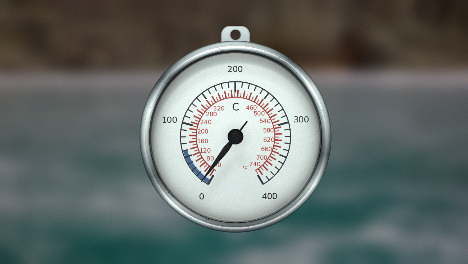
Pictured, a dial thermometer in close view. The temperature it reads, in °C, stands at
10 °C
